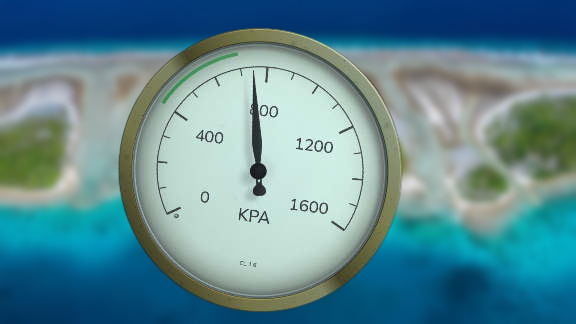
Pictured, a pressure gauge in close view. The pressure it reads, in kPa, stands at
750 kPa
